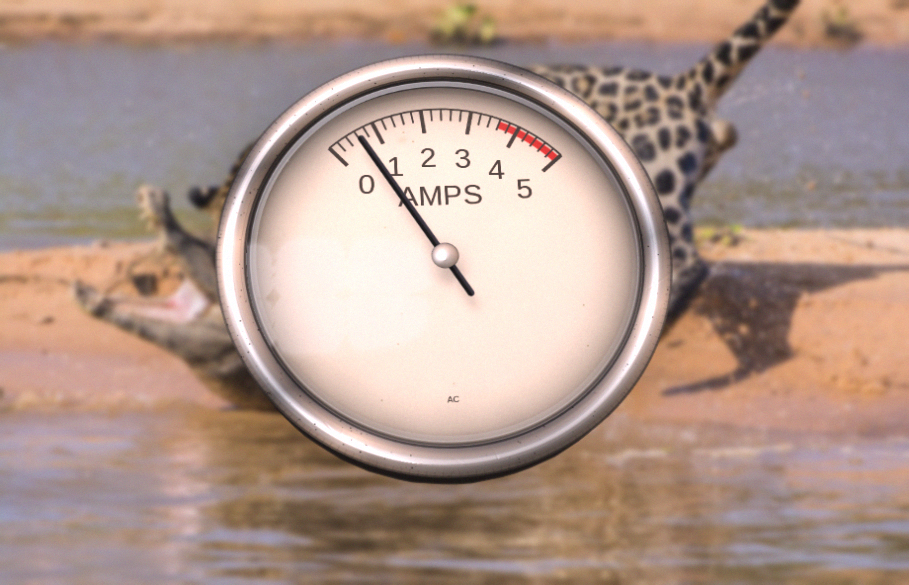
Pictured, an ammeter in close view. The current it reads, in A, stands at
0.6 A
